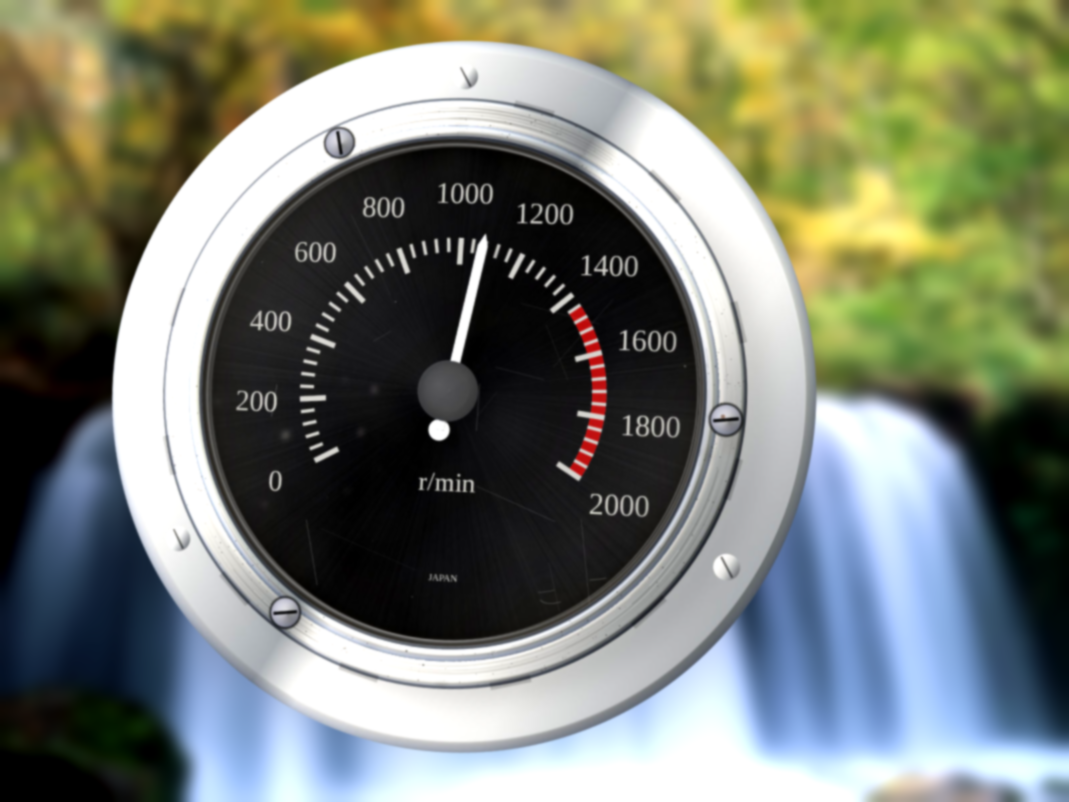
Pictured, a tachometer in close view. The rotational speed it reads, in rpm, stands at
1080 rpm
